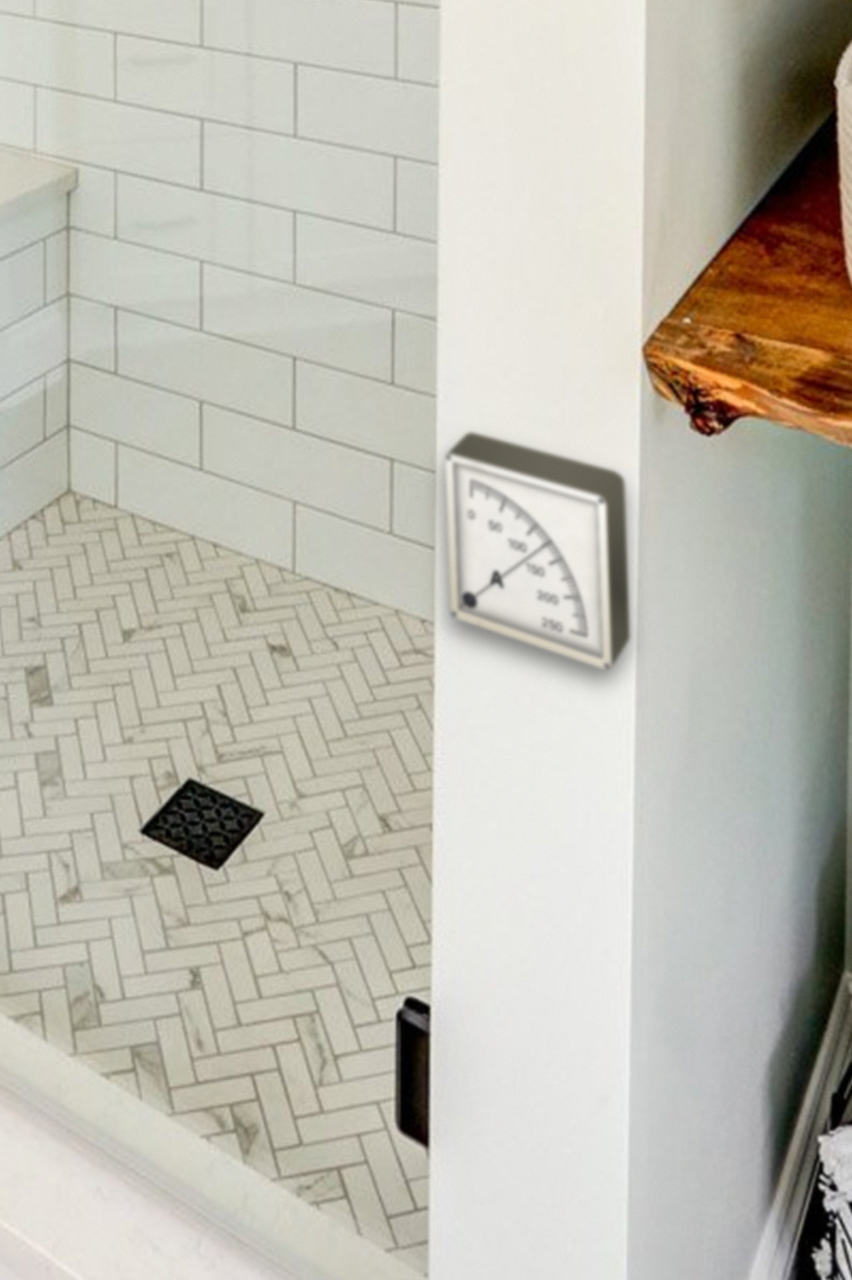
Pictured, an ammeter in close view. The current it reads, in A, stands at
125 A
